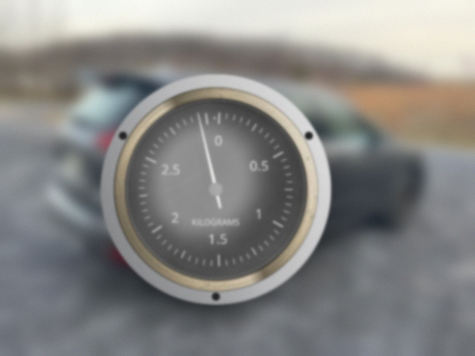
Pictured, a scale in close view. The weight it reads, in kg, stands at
2.95 kg
